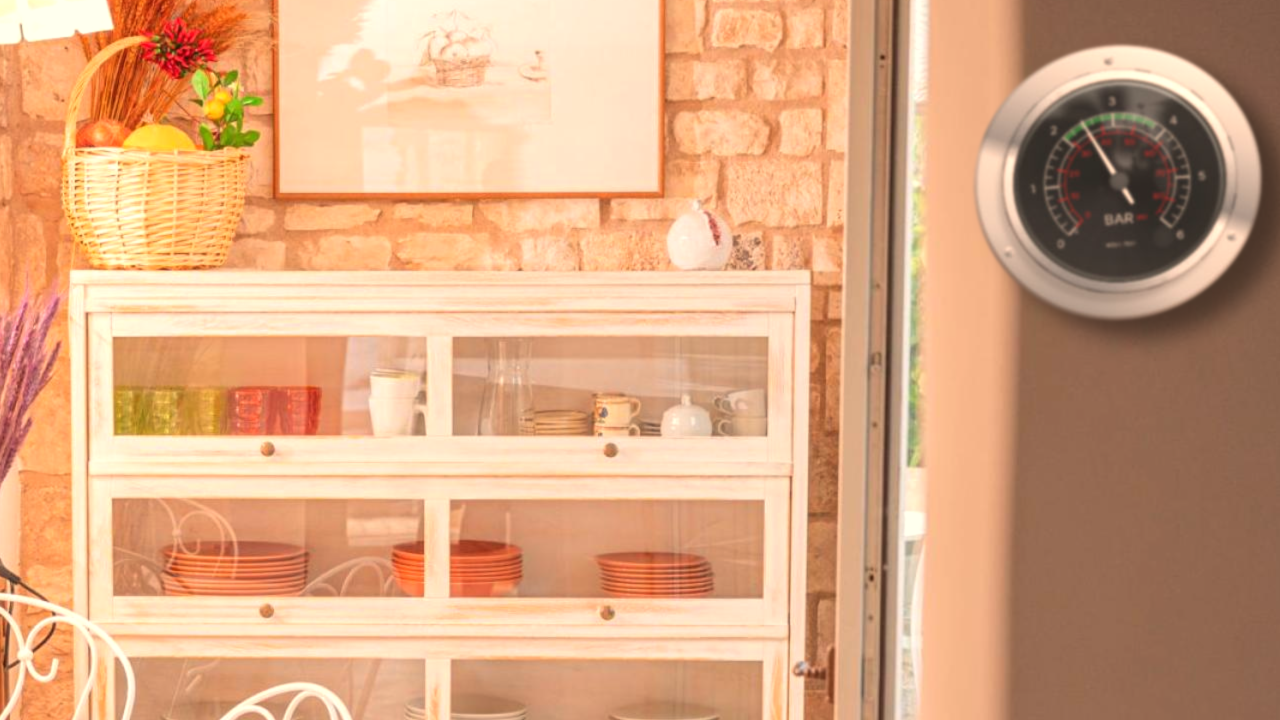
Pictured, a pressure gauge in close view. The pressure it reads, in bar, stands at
2.4 bar
